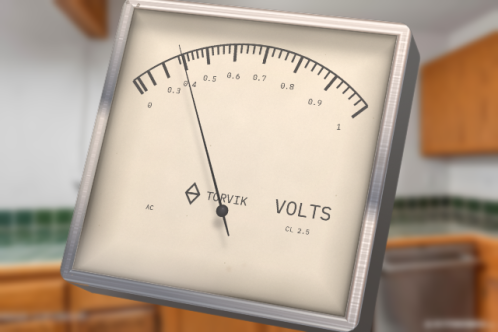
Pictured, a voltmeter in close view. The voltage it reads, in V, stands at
0.4 V
